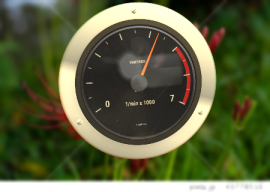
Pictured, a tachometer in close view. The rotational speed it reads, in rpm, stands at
4250 rpm
